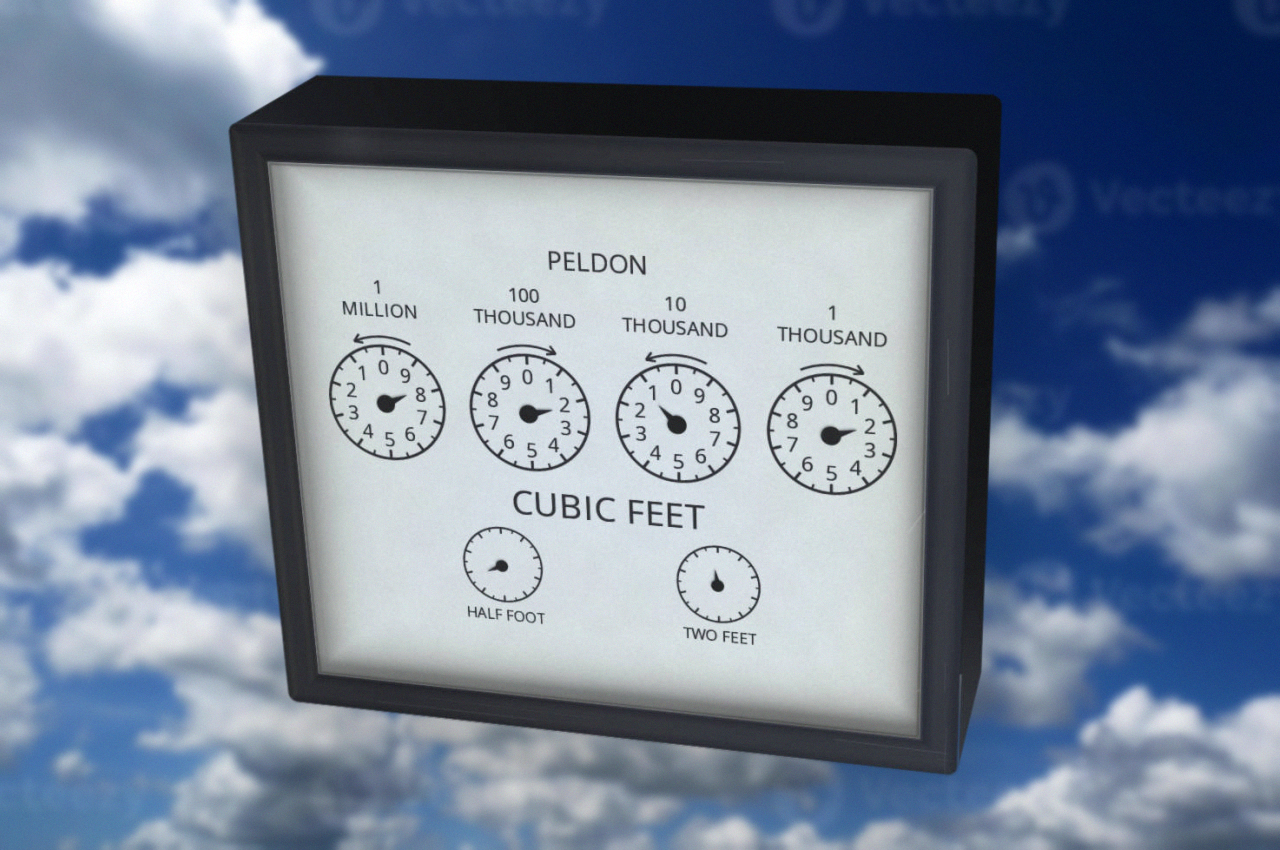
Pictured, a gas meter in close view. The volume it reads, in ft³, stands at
821200 ft³
